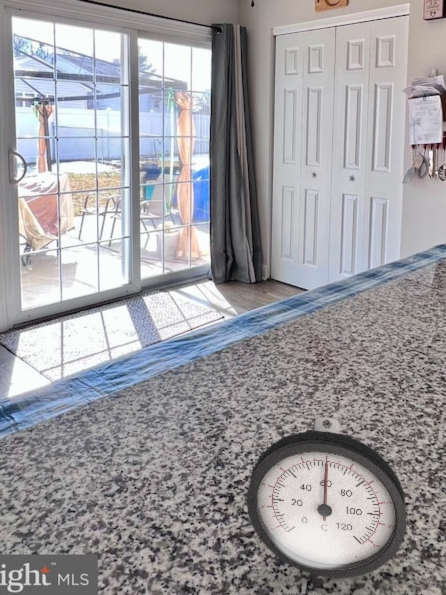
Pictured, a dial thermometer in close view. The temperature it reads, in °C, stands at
60 °C
